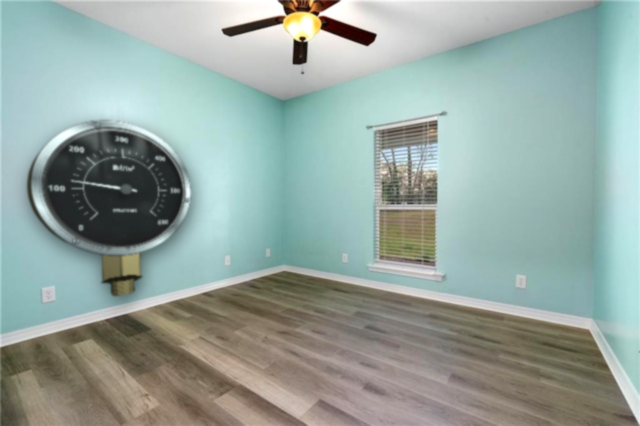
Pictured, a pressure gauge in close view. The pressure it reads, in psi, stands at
120 psi
